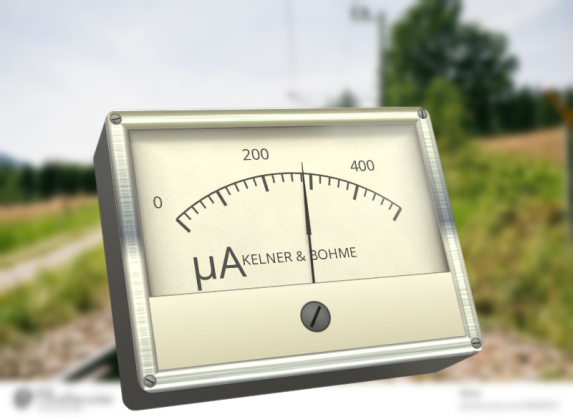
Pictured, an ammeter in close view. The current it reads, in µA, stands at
280 µA
